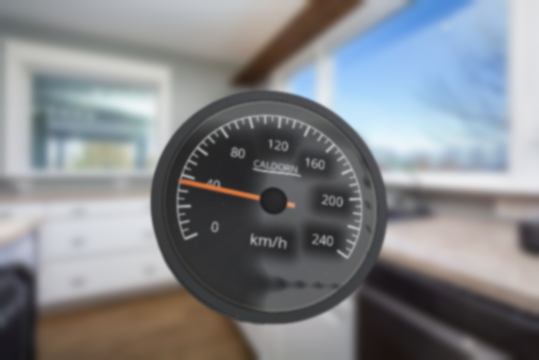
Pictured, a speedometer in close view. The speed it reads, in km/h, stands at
35 km/h
